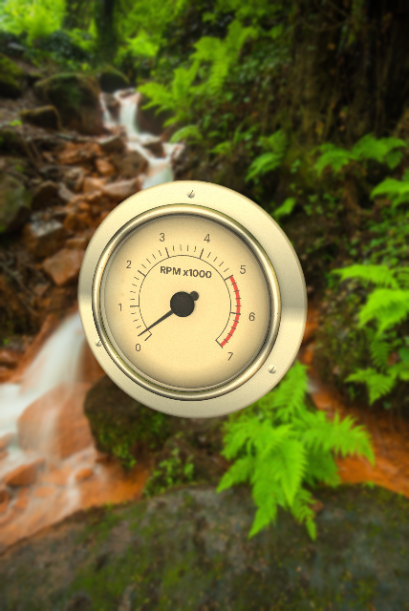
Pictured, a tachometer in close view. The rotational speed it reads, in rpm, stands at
200 rpm
